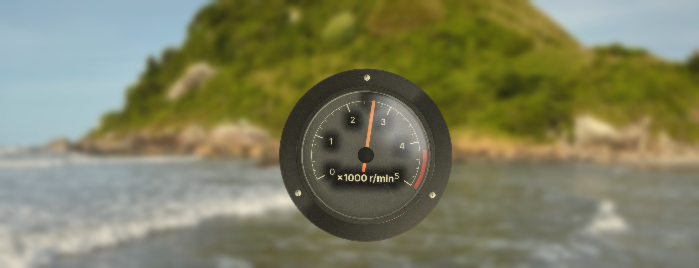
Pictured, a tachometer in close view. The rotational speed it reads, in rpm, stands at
2600 rpm
